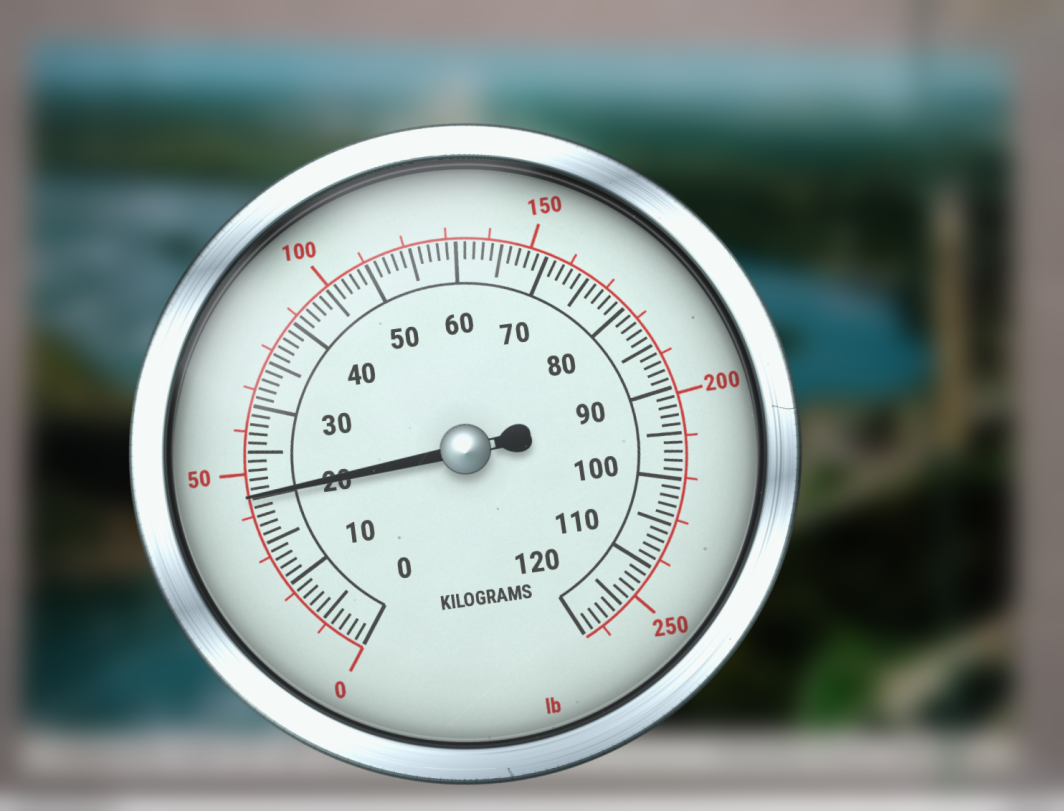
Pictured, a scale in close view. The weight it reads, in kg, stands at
20 kg
